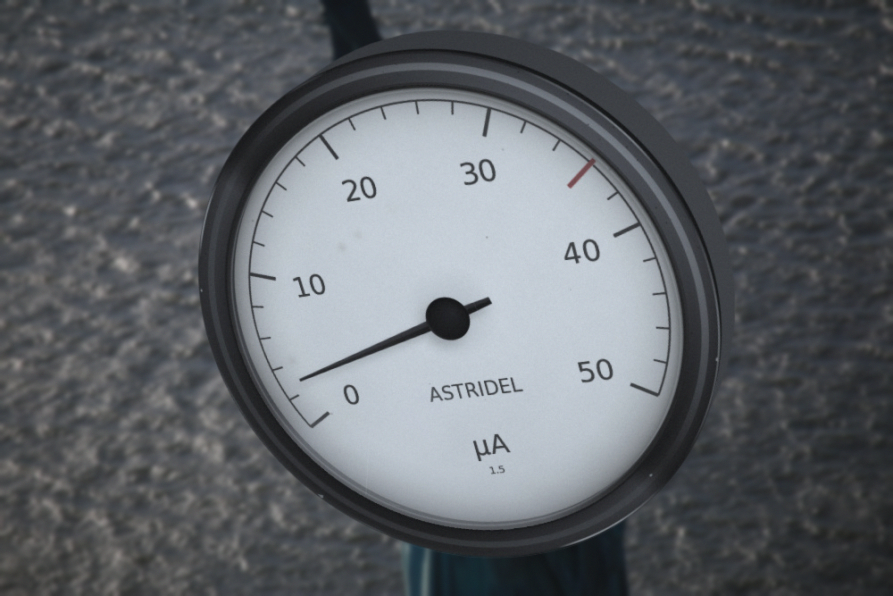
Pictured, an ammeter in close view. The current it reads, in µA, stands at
3 µA
